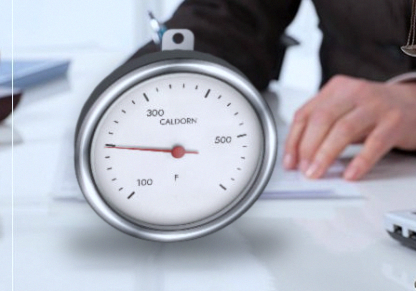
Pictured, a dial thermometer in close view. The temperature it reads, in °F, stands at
200 °F
